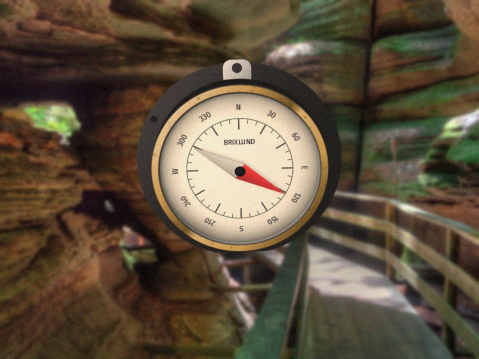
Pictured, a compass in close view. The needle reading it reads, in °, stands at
120 °
